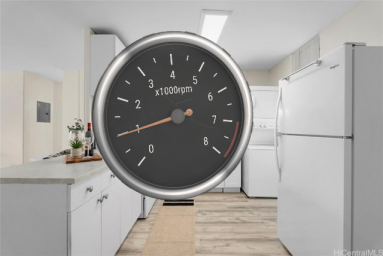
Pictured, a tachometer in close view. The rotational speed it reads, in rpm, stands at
1000 rpm
